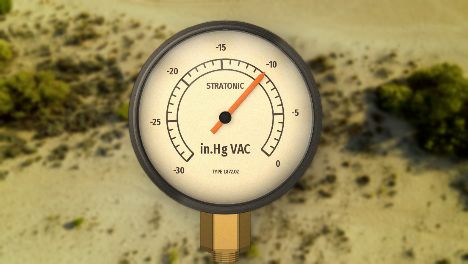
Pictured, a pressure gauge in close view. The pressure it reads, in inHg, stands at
-10 inHg
